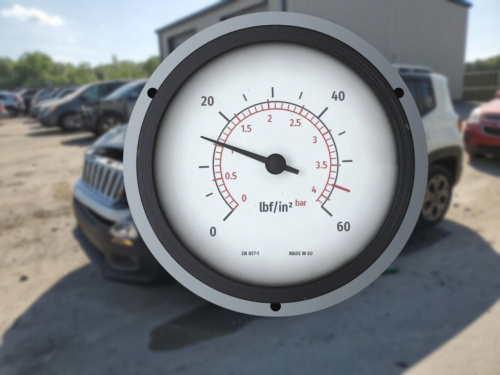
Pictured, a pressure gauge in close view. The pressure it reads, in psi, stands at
15 psi
